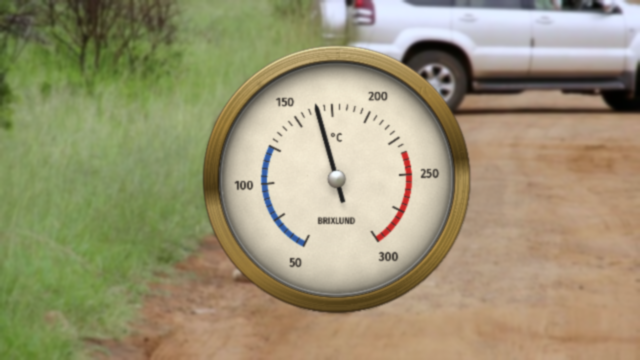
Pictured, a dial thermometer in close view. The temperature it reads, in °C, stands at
165 °C
